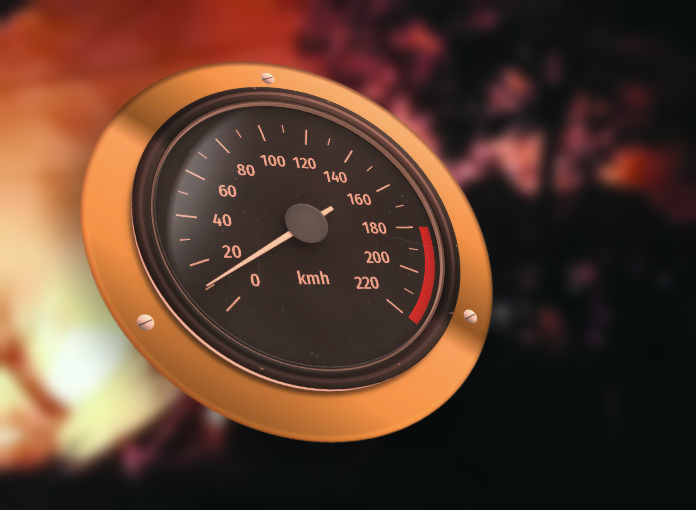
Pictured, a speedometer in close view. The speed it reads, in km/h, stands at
10 km/h
